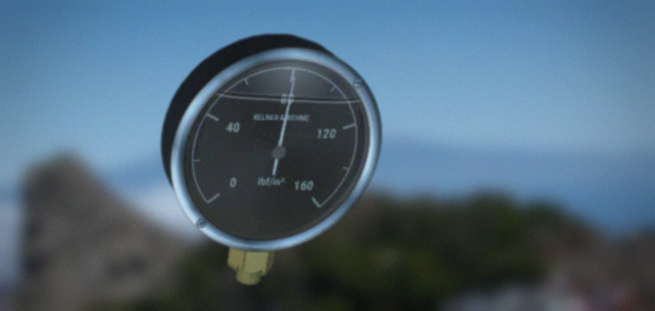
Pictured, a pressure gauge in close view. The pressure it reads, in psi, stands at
80 psi
